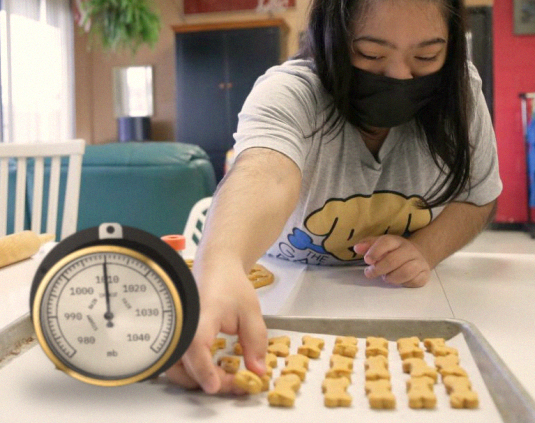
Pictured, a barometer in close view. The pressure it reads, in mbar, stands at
1010 mbar
